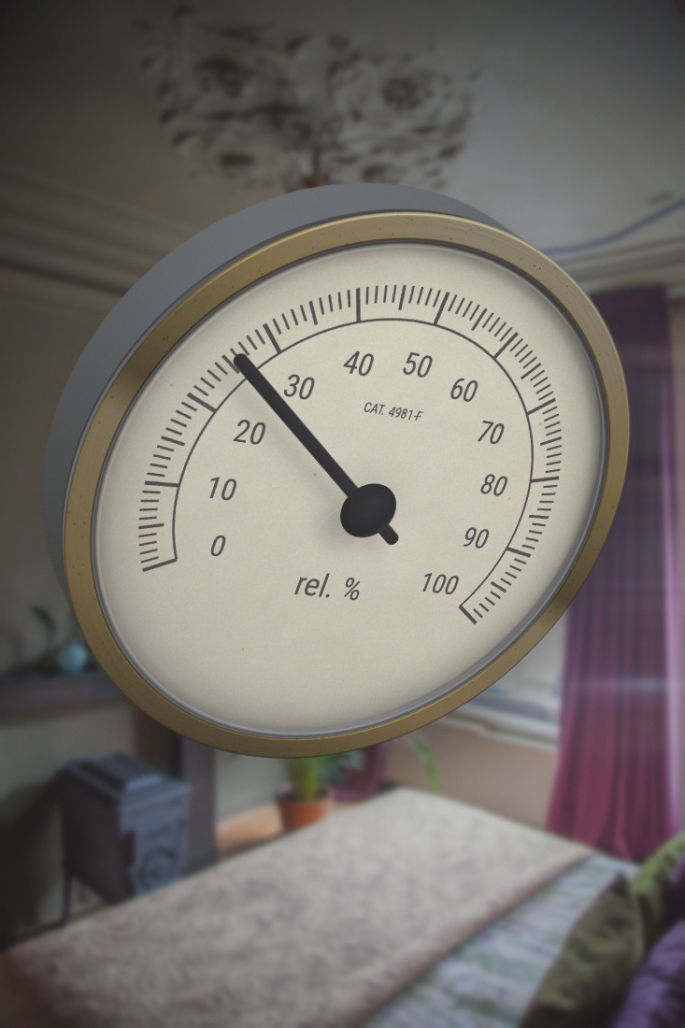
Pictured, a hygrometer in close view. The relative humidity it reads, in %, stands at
26 %
